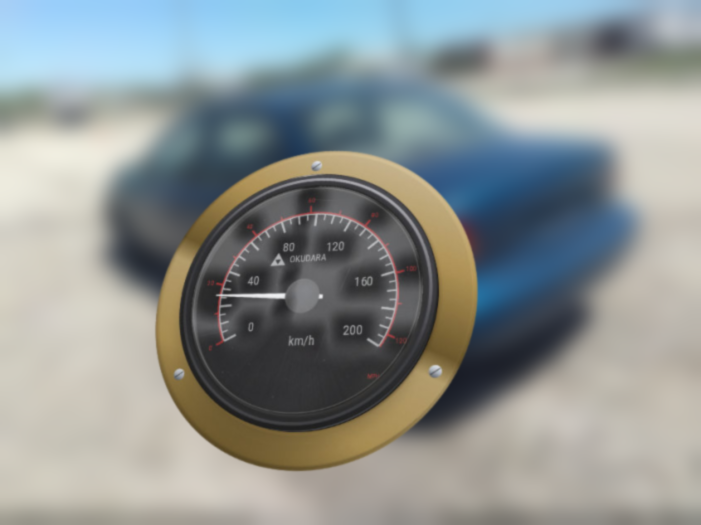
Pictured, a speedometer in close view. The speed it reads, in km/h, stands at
25 km/h
